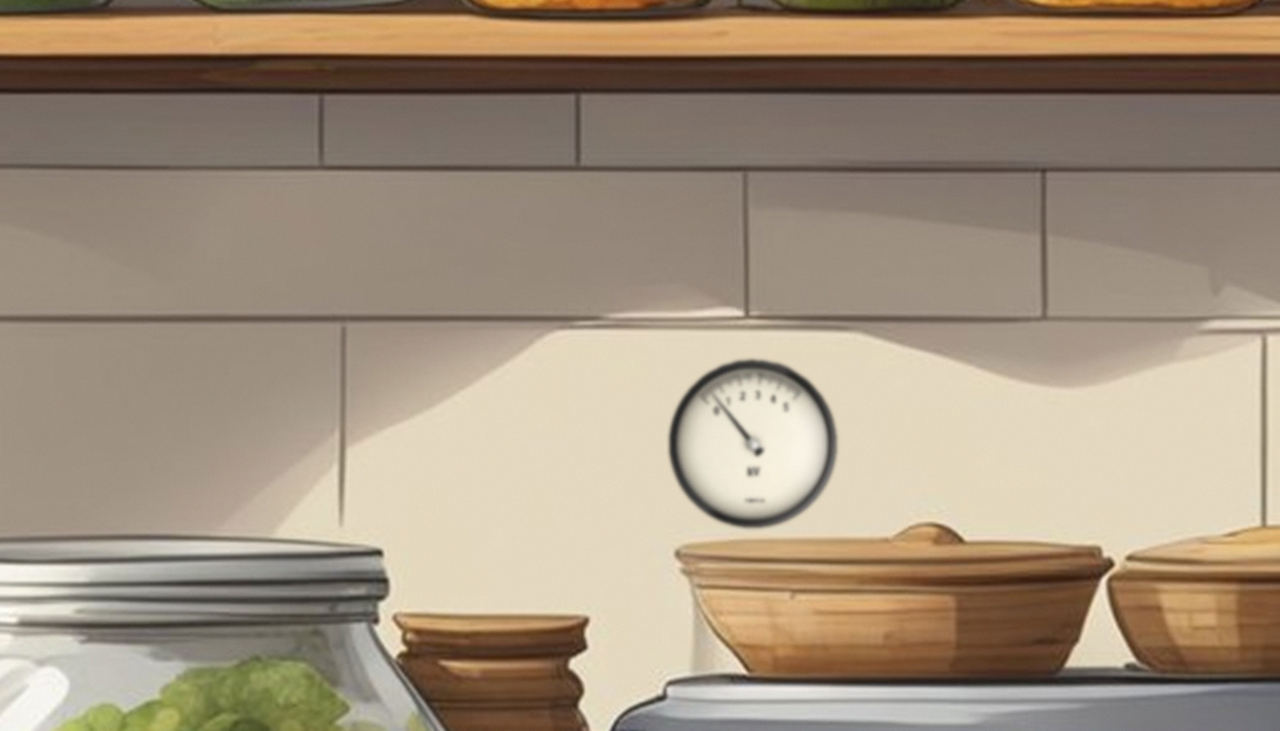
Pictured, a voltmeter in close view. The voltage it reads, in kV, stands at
0.5 kV
